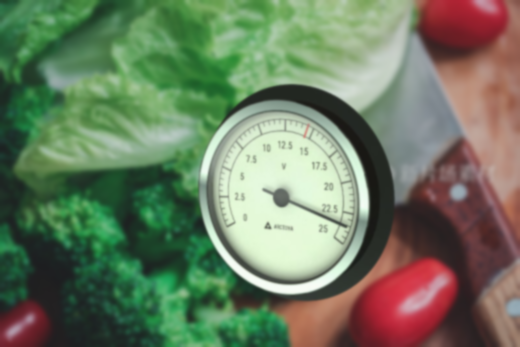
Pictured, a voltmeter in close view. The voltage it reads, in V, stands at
23.5 V
